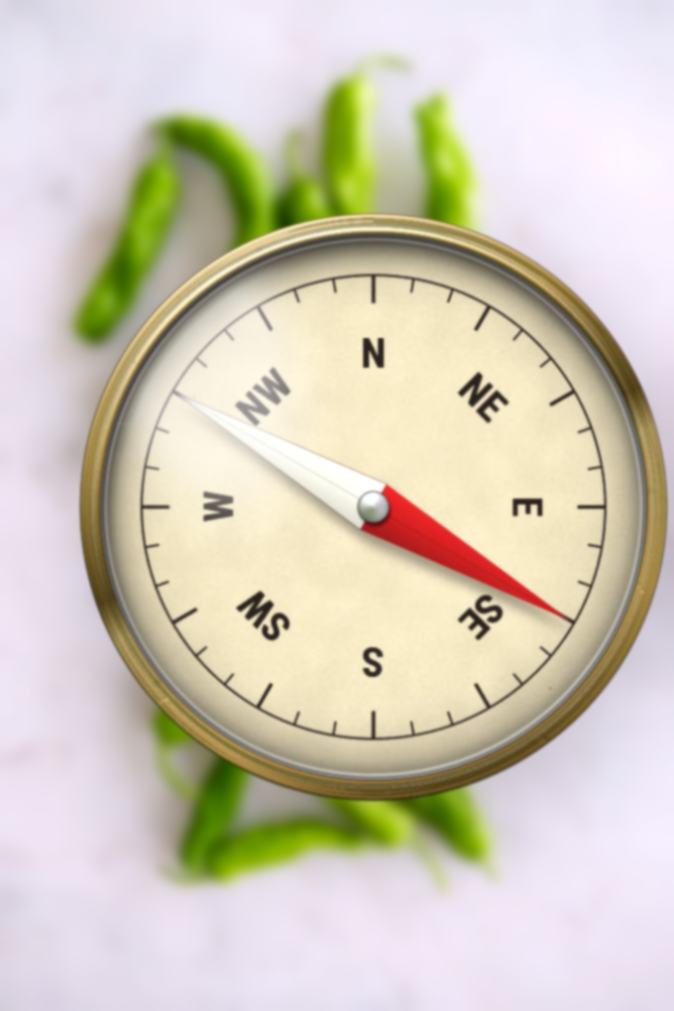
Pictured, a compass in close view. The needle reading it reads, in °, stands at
120 °
